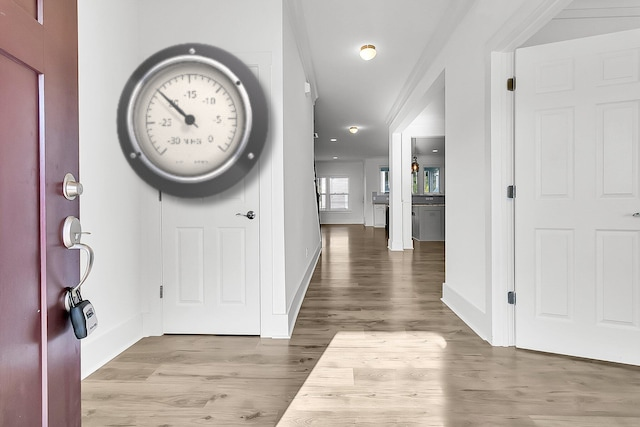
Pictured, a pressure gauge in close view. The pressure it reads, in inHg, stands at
-20 inHg
